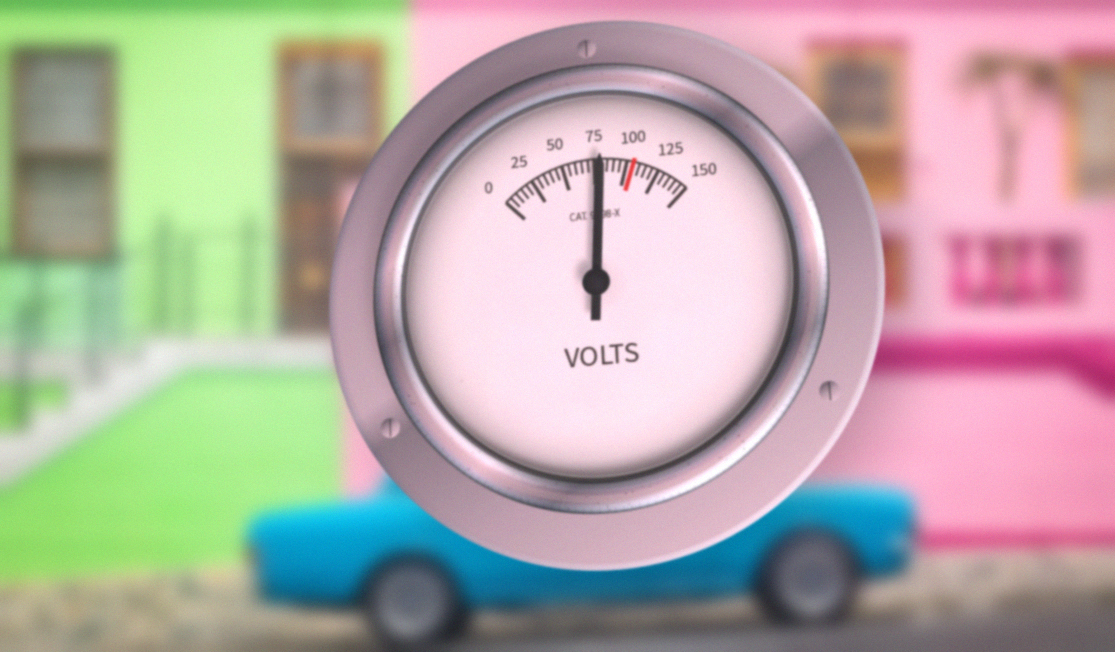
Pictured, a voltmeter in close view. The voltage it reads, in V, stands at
80 V
